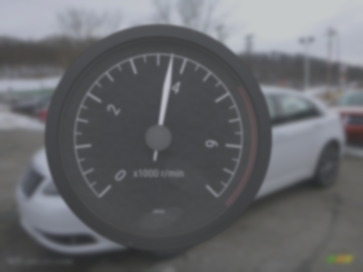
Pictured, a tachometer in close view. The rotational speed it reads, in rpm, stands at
3750 rpm
